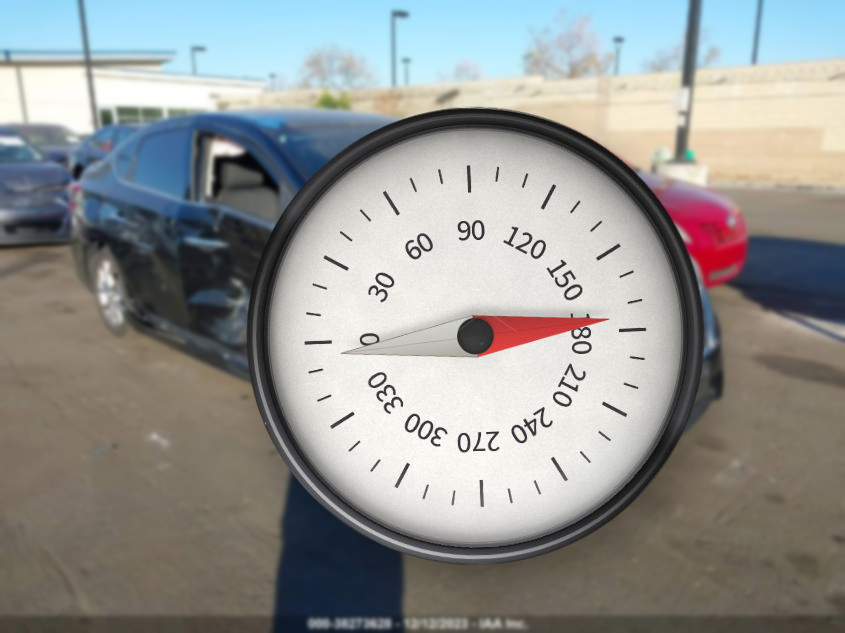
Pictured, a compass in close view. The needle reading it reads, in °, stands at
175 °
